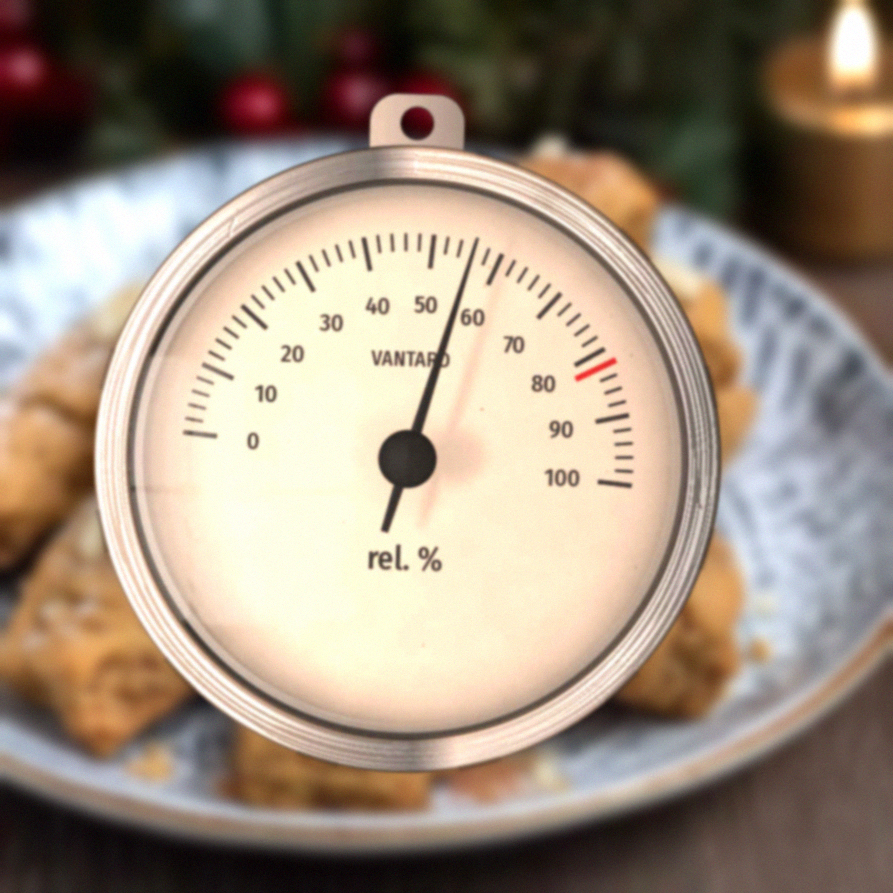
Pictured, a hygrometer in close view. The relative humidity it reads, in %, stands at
56 %
